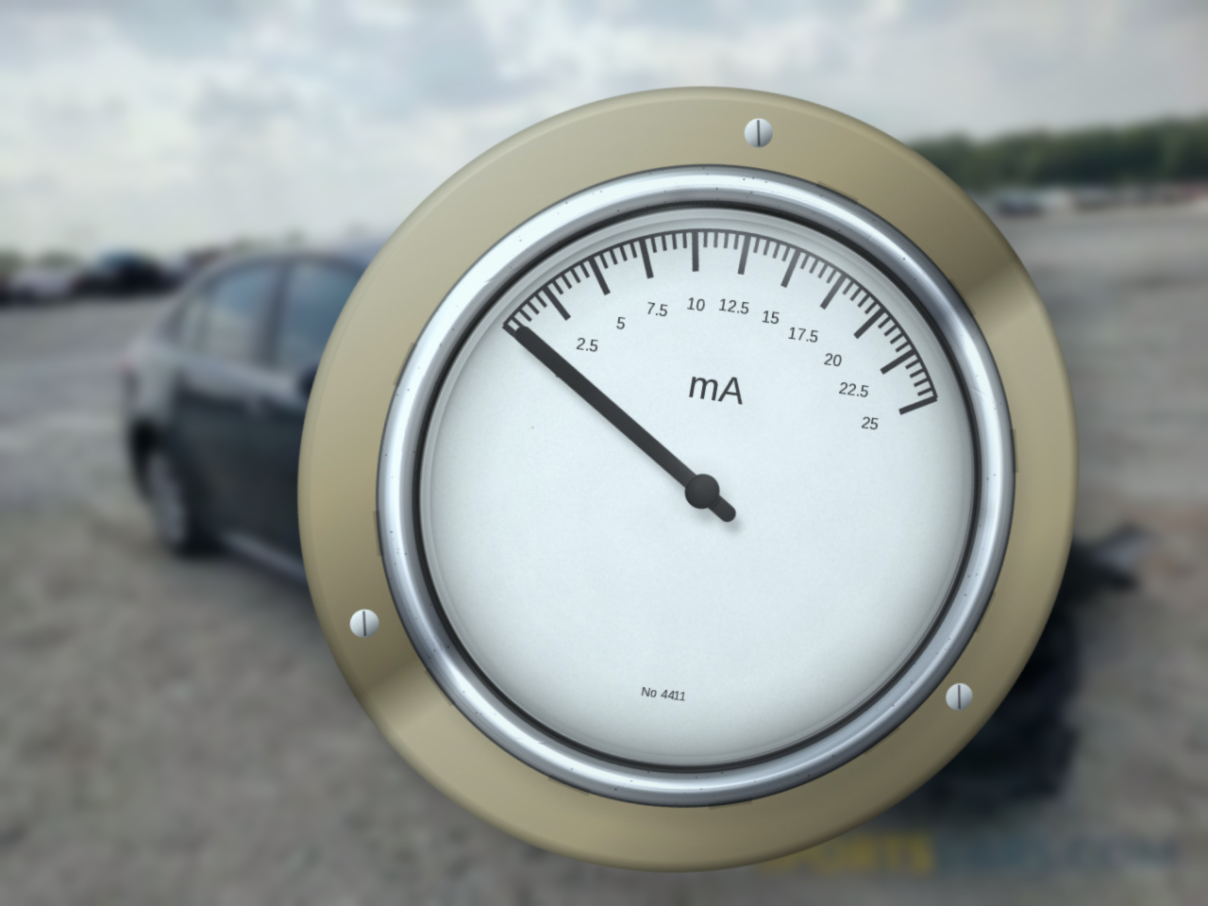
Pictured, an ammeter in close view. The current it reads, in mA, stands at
0.25 mA
